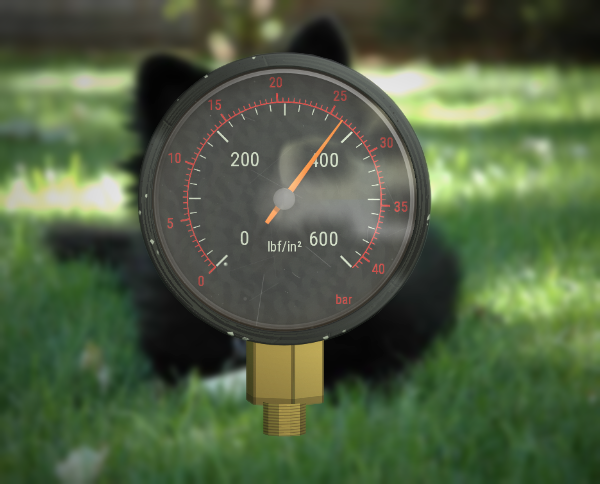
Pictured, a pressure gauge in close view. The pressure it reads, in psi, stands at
380 psi
